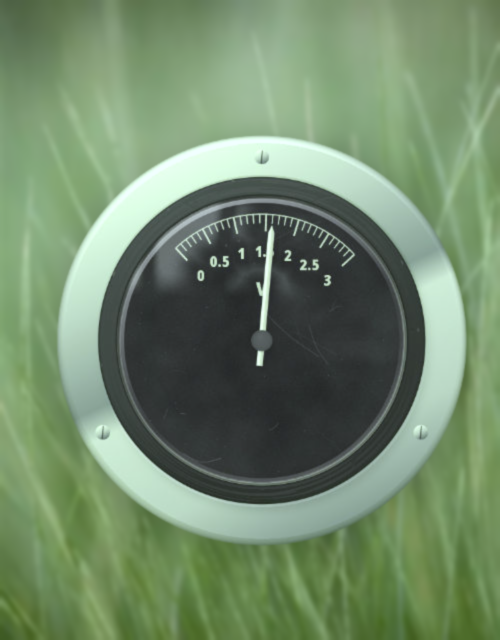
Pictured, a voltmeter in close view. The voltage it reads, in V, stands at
1.6 V
